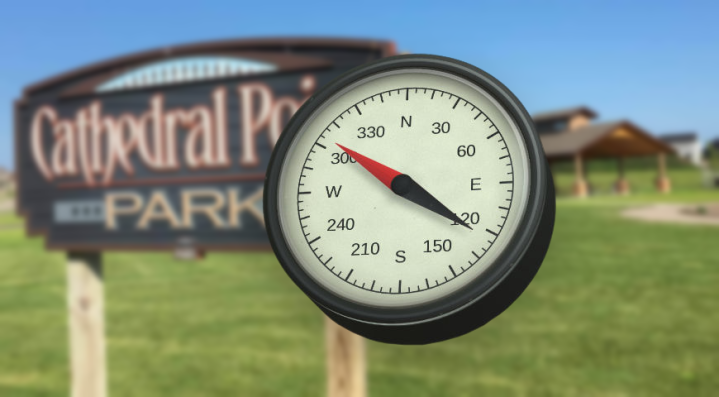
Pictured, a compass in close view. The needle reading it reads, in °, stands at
305 °
